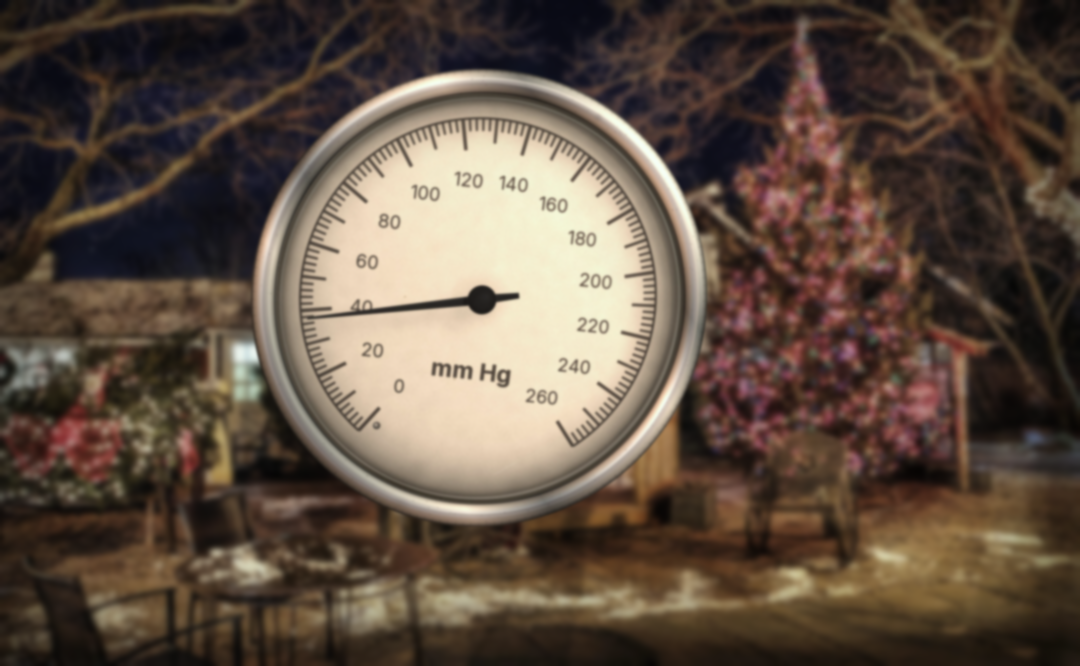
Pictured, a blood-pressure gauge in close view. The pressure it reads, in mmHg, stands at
38 mmHg
